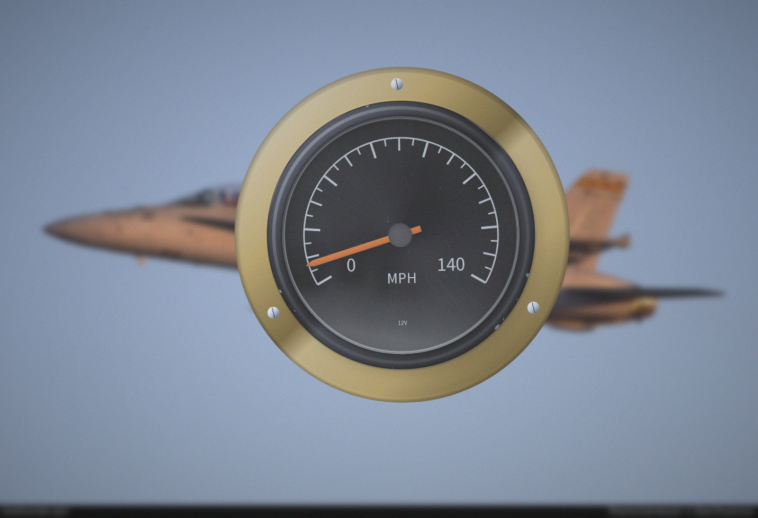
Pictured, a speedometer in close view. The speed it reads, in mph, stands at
7.5 mph
